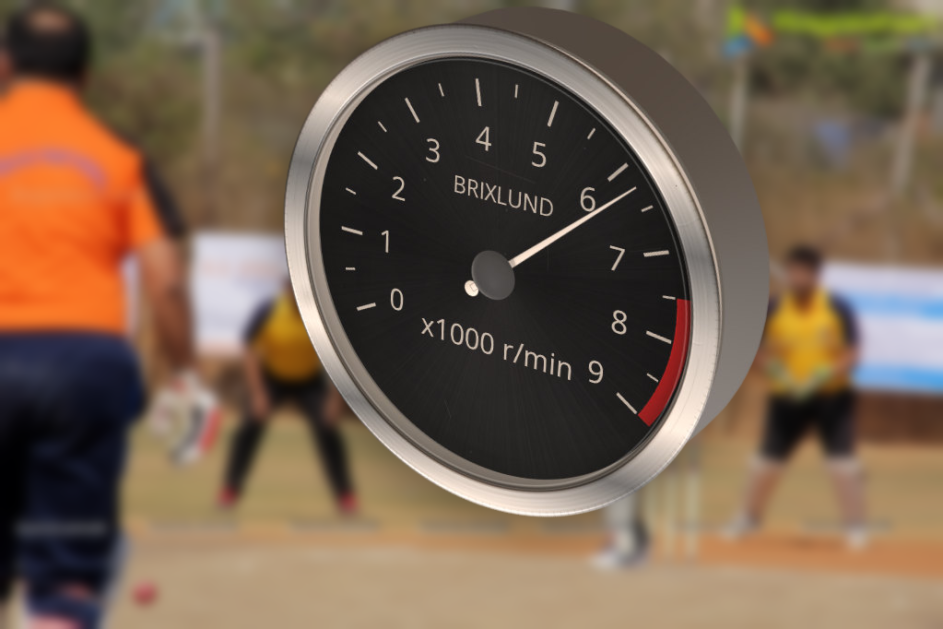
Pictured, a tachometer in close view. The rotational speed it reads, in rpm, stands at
6250 rpm
